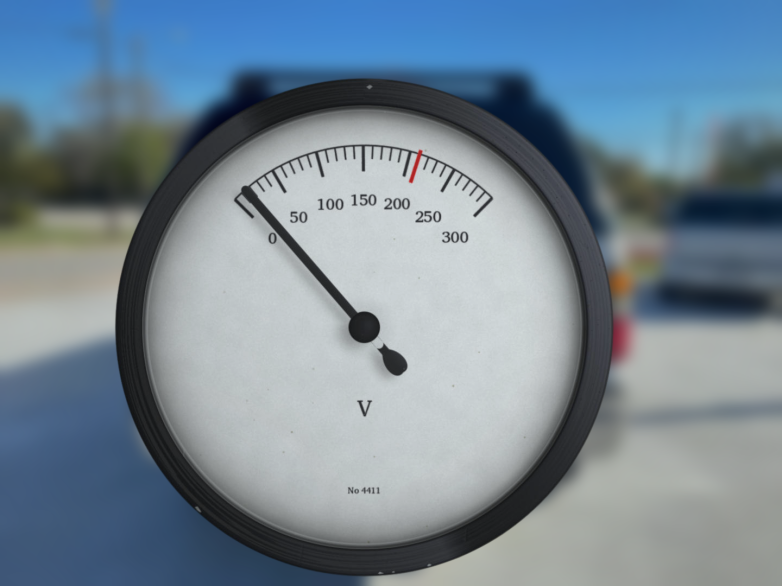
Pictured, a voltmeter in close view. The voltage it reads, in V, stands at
15 V
